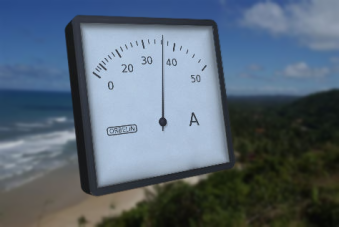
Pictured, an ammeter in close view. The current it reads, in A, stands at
36 A
